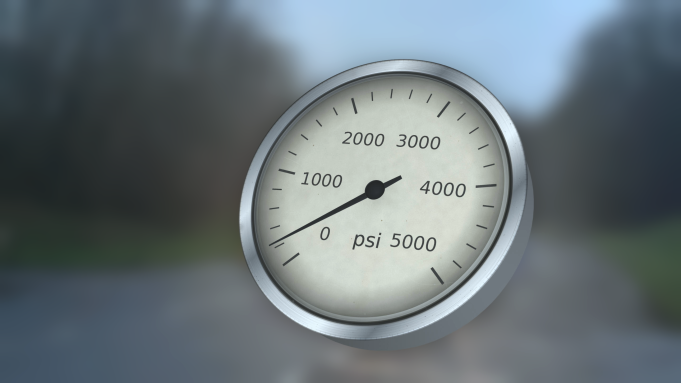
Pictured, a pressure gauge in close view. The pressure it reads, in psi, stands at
200 psi
